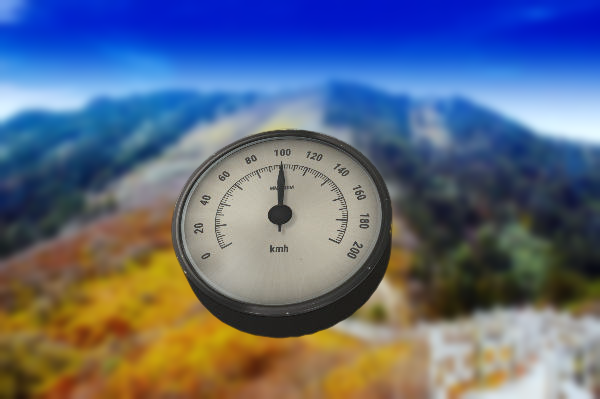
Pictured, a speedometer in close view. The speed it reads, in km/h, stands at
100 km/h
